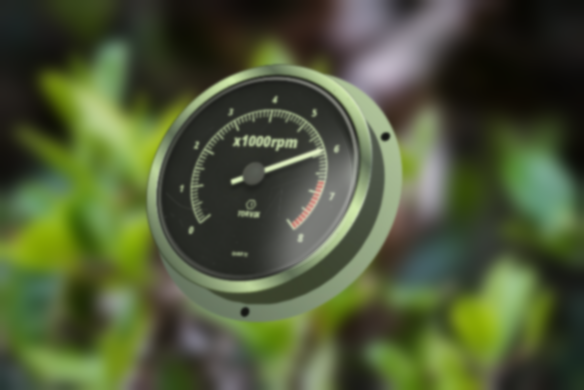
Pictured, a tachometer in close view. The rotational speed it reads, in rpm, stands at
6000 rpm
